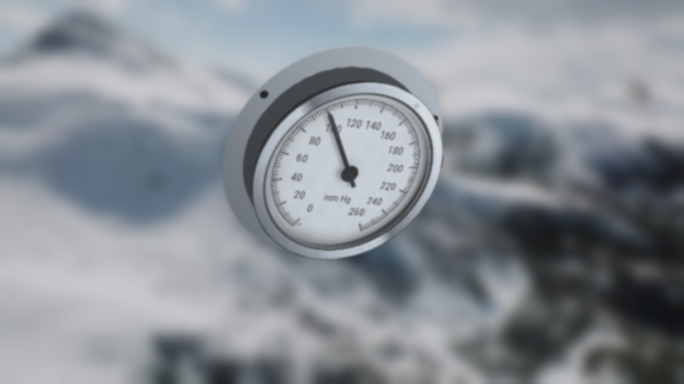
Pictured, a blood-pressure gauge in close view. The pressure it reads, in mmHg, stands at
100 mmHg
